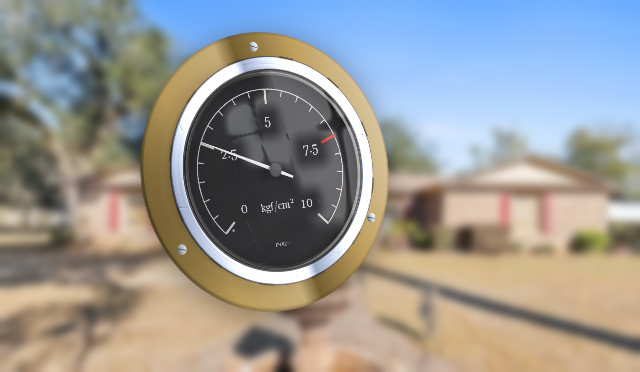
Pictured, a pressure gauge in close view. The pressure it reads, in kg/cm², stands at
2.5 kg/cm²
